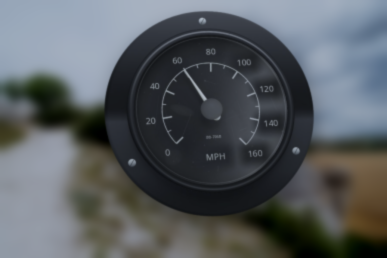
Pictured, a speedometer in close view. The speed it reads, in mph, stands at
60 mph
